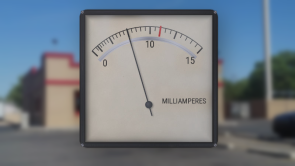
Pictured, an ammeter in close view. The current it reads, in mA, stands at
7.5 mA
